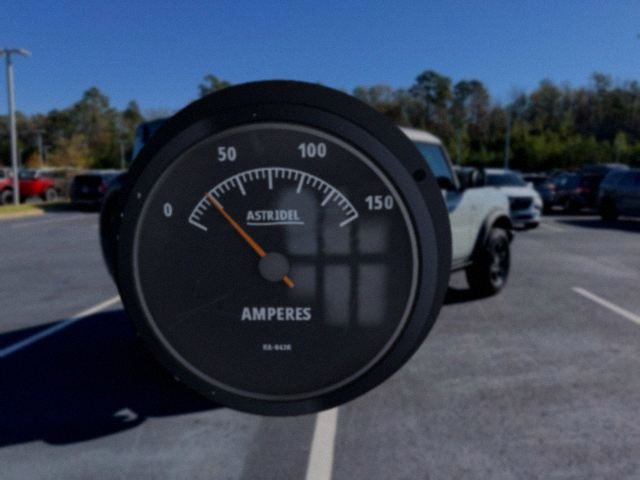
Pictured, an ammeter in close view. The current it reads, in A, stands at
25 A
